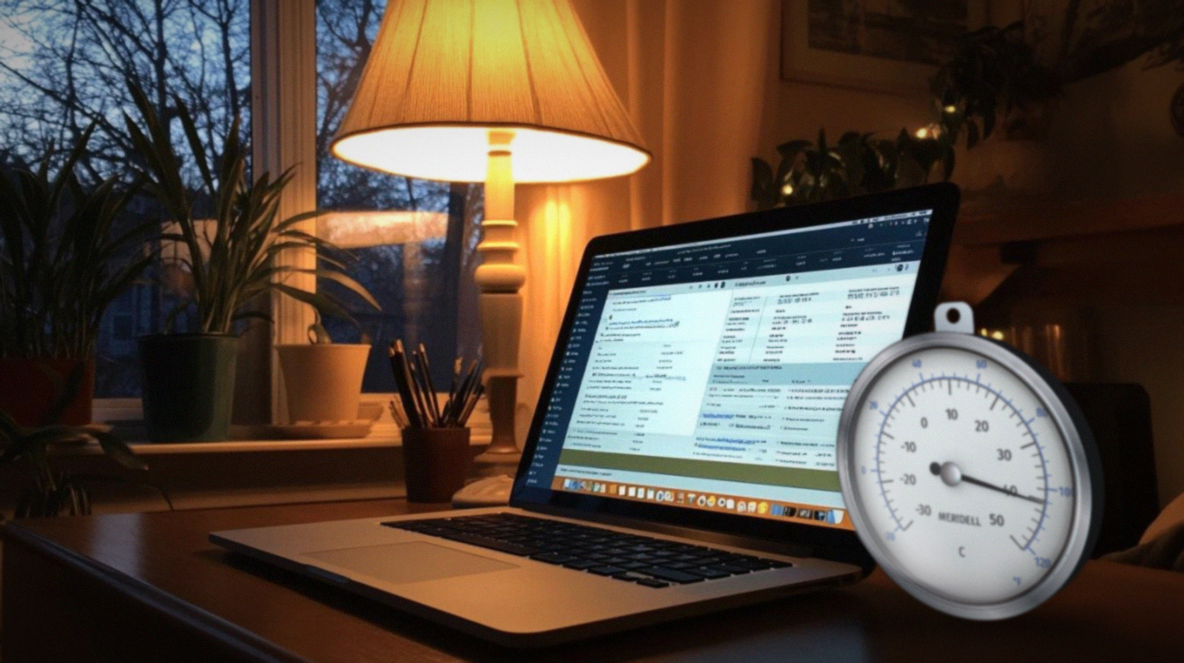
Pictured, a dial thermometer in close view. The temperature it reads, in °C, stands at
40 °C
